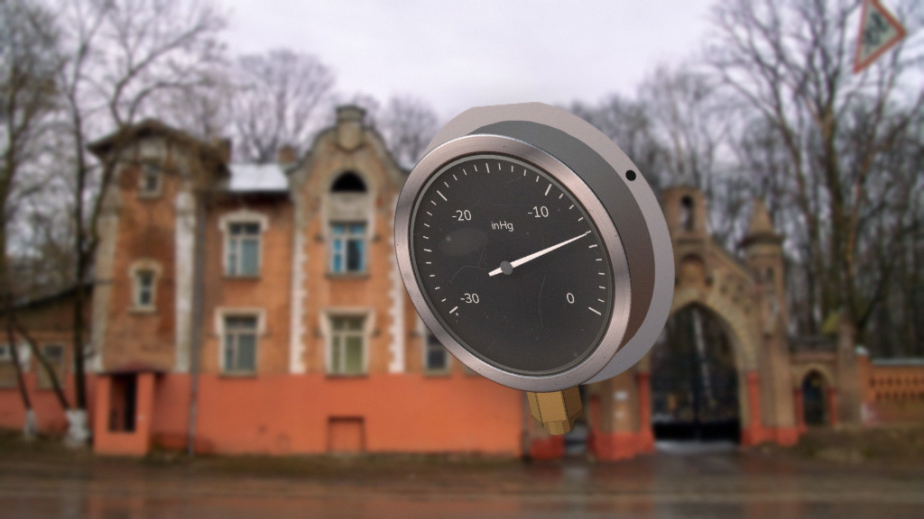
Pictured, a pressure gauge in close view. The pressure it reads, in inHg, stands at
-6 inHg
